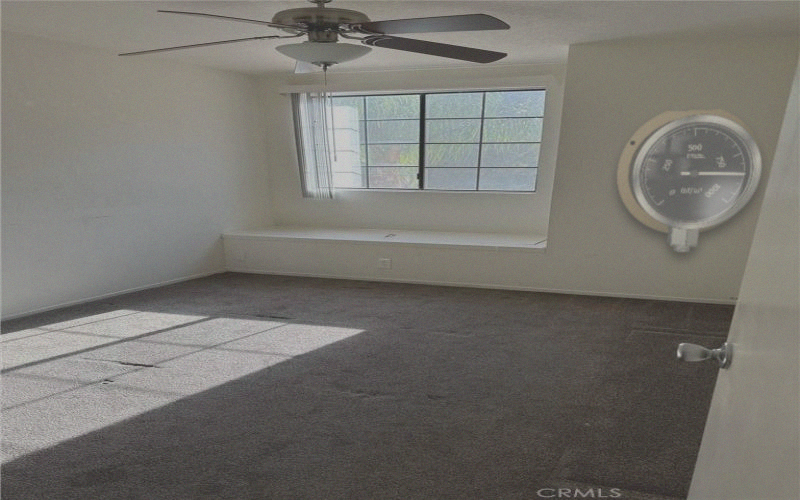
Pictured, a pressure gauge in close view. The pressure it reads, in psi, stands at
850 psi
